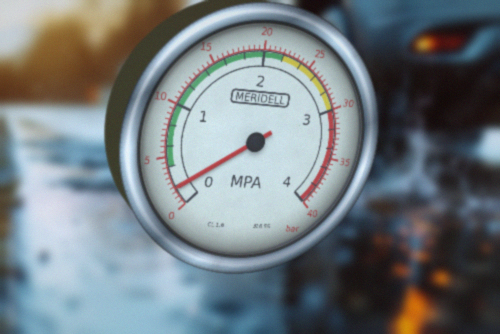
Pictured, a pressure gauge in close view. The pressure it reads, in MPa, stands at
0.2 MPa
